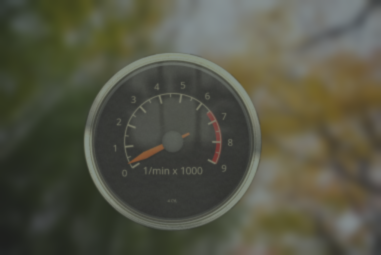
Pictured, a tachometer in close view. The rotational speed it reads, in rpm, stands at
250 rpm
